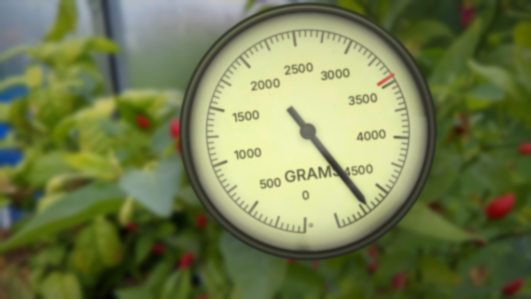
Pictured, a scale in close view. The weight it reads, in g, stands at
4700 g
